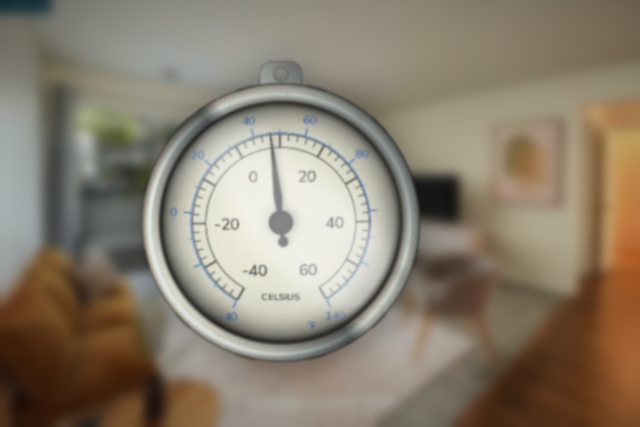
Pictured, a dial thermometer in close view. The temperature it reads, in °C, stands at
8 °C
